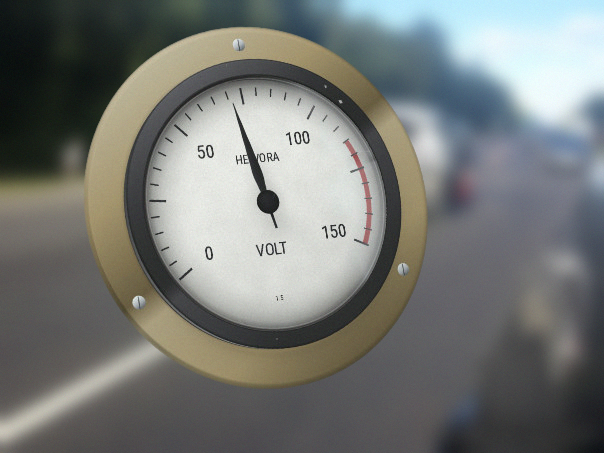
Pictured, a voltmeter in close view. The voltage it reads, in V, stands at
70 V
